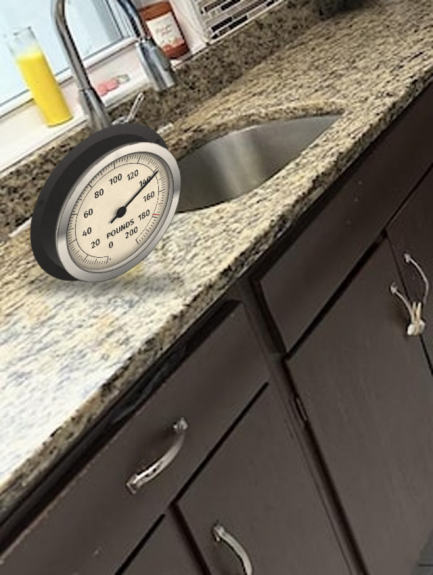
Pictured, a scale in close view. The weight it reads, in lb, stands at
140 lb
